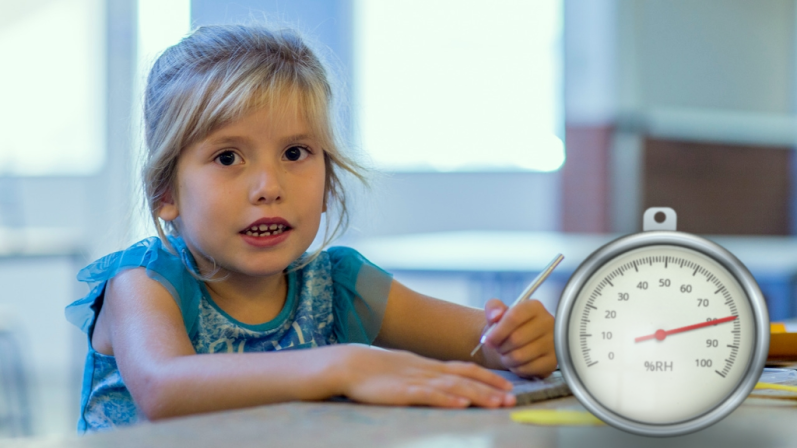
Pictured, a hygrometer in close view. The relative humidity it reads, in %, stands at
80 %
